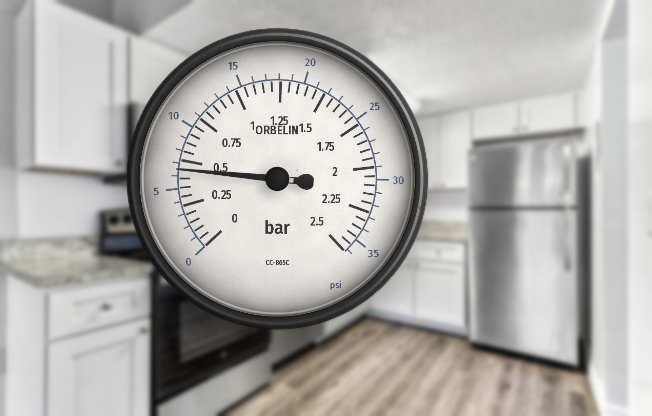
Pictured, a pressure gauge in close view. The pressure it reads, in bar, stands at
0.45 bar
